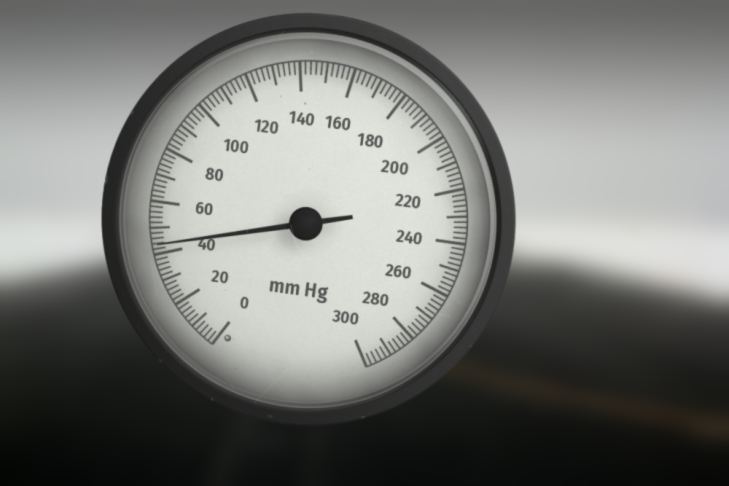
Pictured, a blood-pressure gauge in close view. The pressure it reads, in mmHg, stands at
44 mmHg
